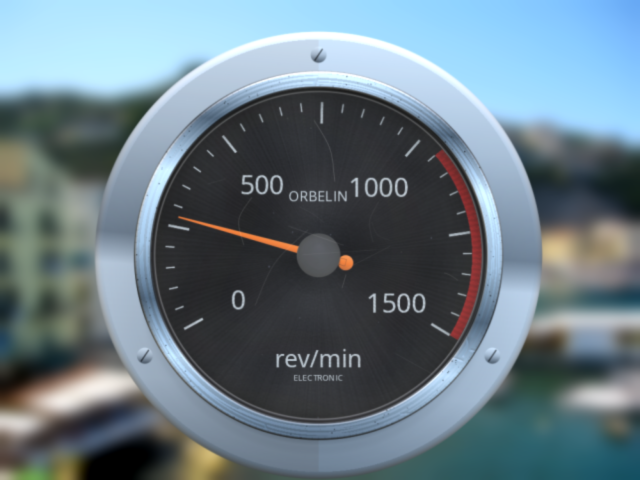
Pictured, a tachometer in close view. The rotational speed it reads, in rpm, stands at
275 rpm
